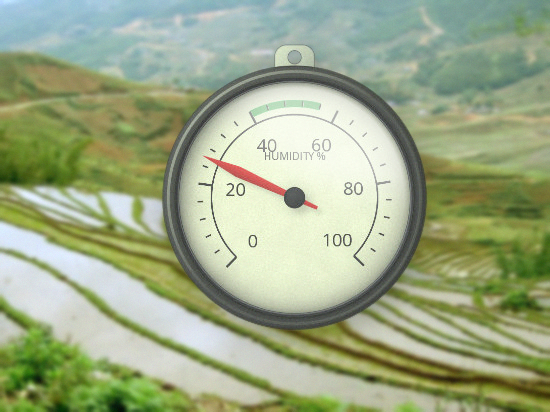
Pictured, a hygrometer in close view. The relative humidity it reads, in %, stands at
26 %
